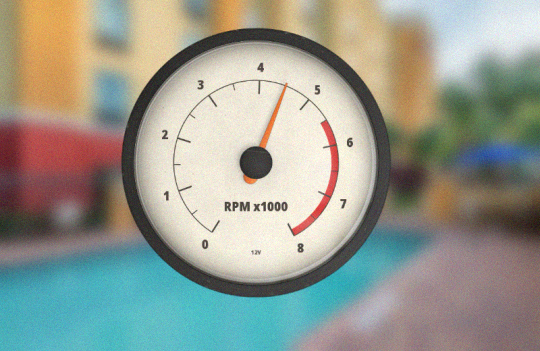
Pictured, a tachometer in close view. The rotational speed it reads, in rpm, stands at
4500 rpm
